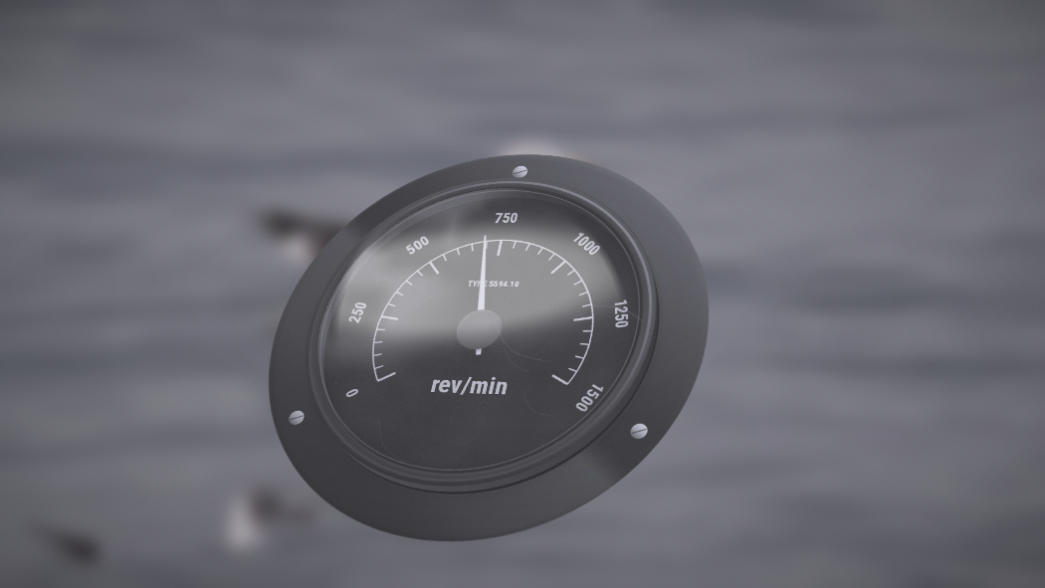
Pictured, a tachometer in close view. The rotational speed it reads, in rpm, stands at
700 rpm
